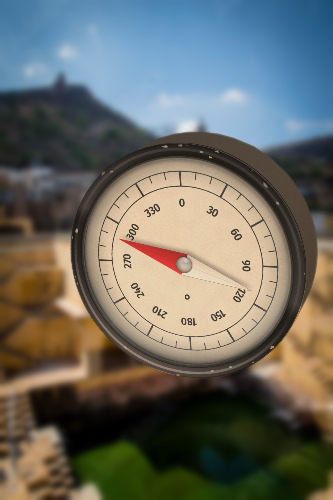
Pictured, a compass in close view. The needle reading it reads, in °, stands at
290 °
